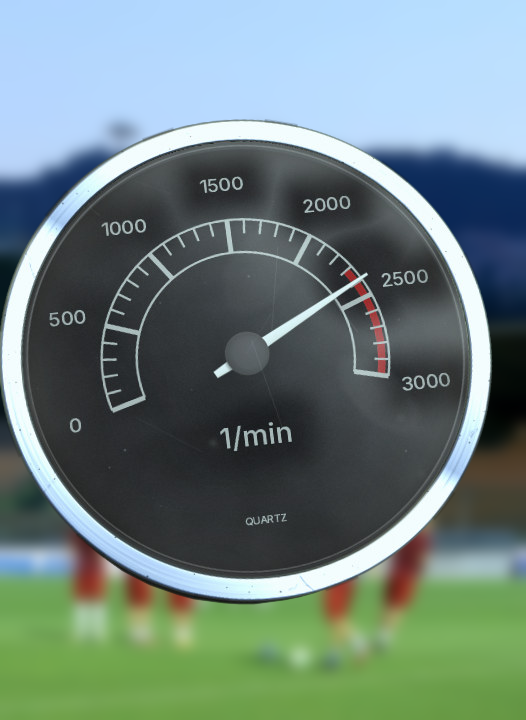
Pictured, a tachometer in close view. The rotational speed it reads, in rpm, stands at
2400 rpm
